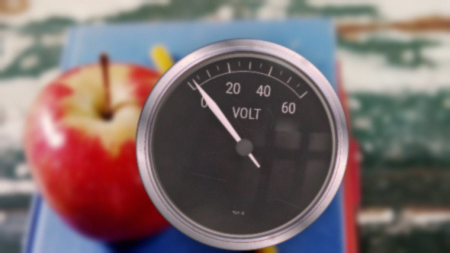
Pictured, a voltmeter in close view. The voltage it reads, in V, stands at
2.5 V
